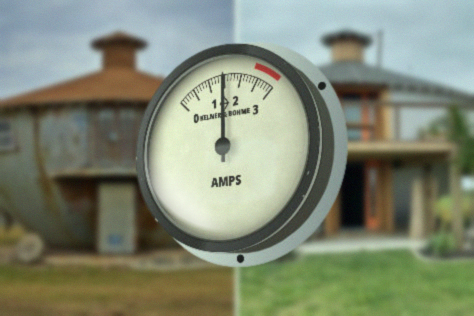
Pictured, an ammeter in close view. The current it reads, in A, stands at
1.5 A
